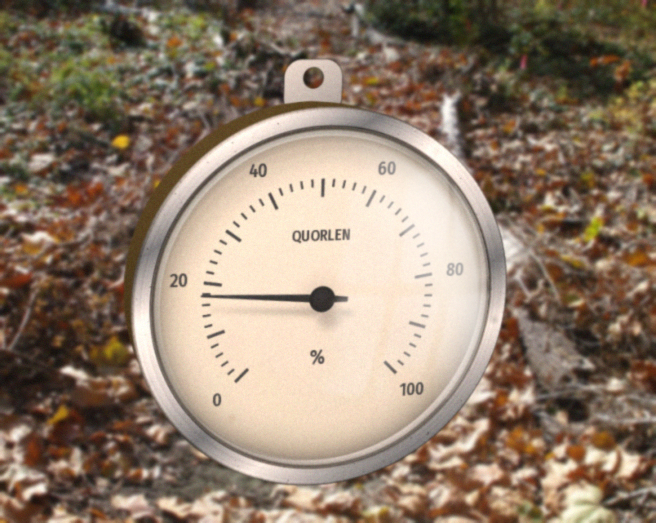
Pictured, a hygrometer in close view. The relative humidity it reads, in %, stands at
18 %
